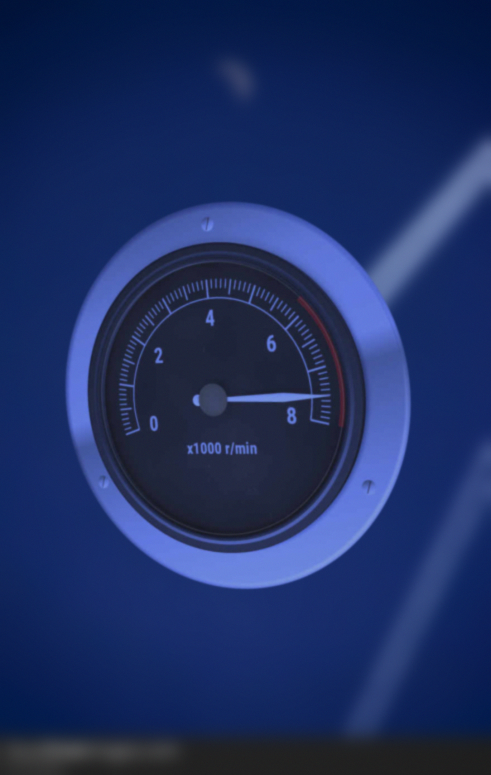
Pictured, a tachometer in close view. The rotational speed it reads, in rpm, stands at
7500 rpm
